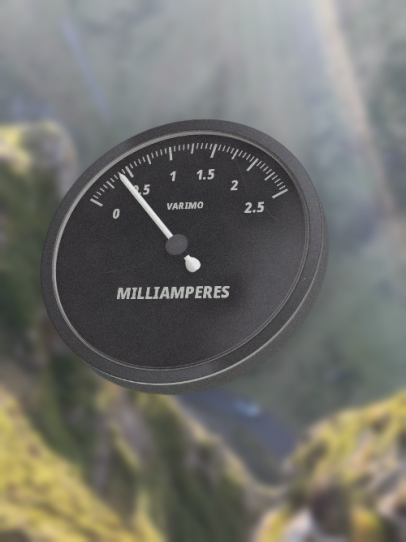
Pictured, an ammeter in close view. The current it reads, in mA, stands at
0.4 mA
